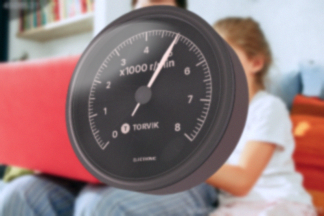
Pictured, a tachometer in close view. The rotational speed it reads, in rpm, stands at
5000 rpm
